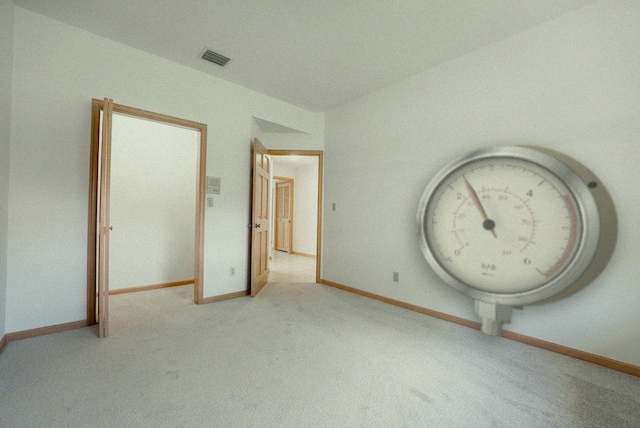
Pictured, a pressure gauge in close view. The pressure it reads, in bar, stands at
2.4 bar
